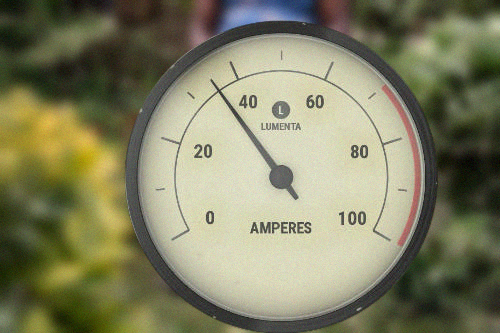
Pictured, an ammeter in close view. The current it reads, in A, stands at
35 A
